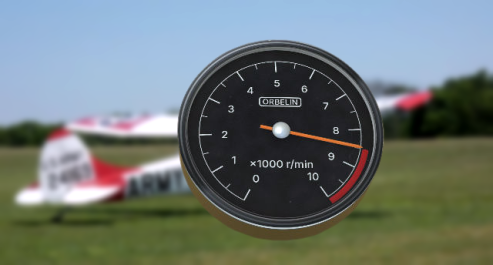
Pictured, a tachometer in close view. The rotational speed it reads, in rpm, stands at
8500 rpm
